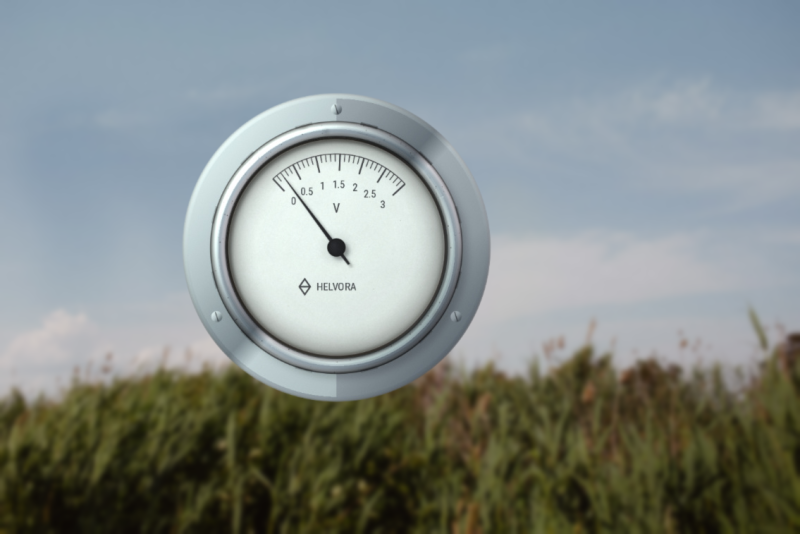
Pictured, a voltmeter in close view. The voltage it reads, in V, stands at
0.2 V
